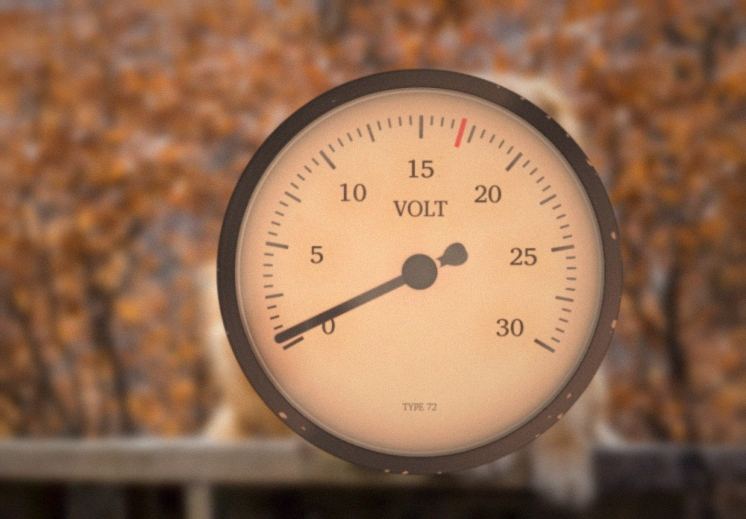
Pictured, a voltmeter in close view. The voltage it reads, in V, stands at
0.5 V
